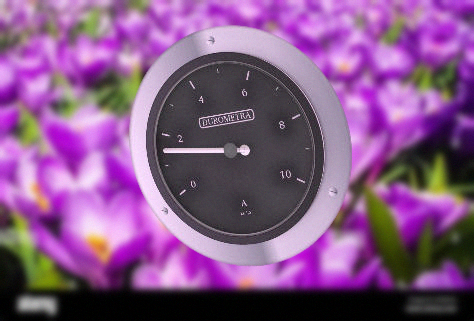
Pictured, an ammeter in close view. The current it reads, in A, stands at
1.5 A
